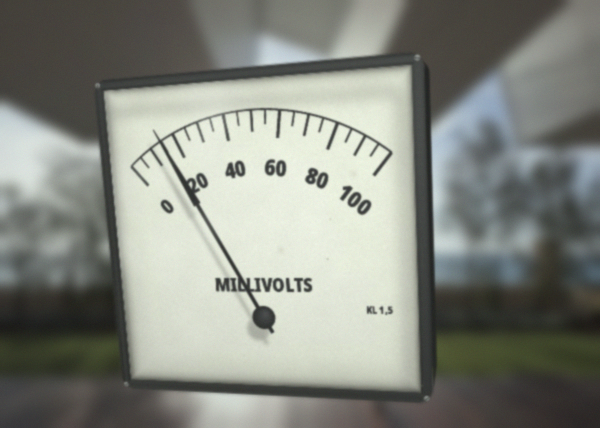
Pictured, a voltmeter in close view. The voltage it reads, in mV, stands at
15 mV
